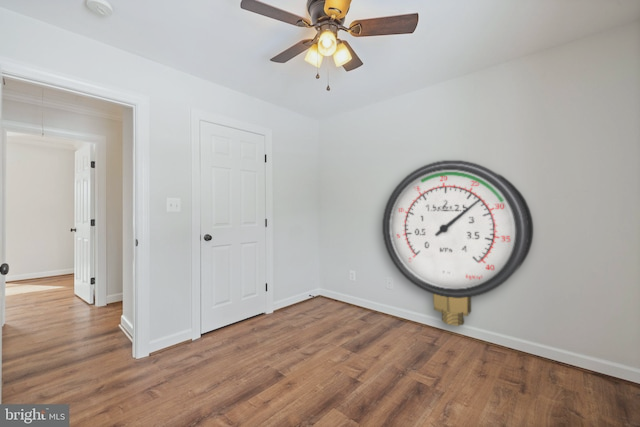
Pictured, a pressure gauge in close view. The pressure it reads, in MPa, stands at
2.7 MPa
